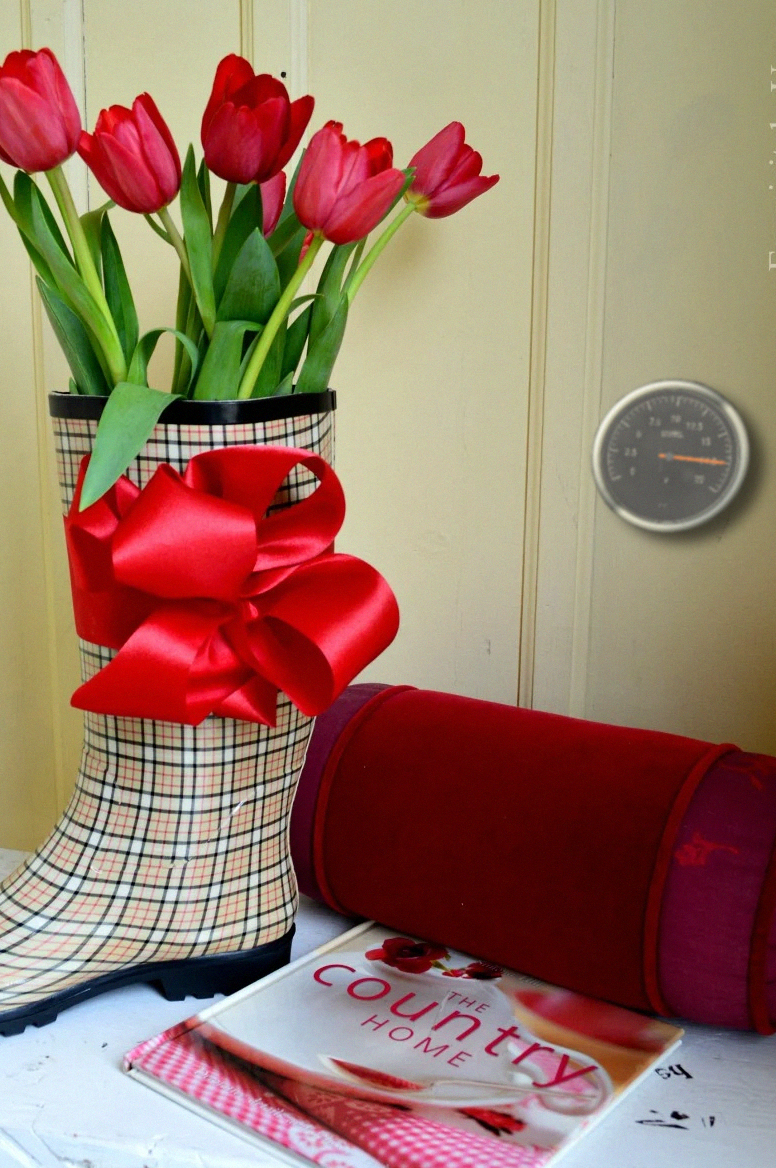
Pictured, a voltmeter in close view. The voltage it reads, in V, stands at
17.5 V
